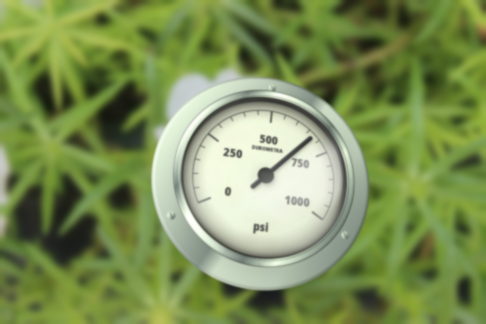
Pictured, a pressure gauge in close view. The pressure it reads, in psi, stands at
675 psi
